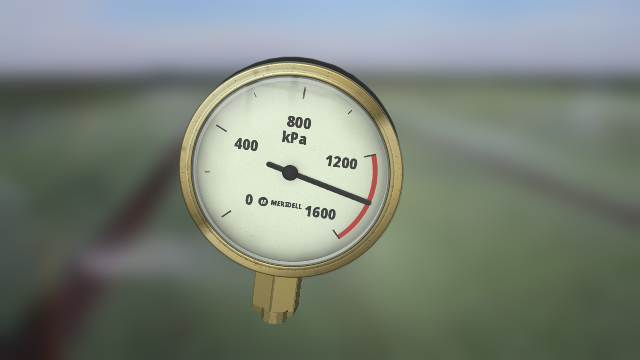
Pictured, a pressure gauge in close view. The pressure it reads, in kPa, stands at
1400 kPa
